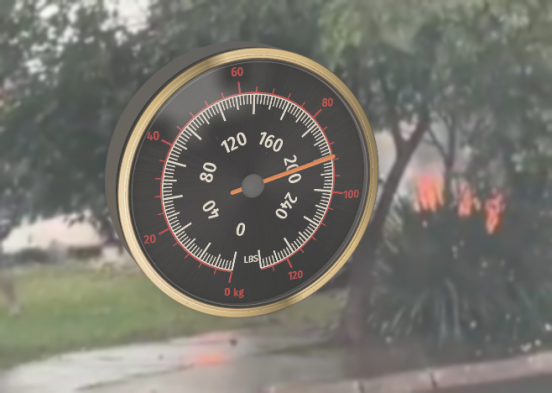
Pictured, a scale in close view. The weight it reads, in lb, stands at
200 lb
